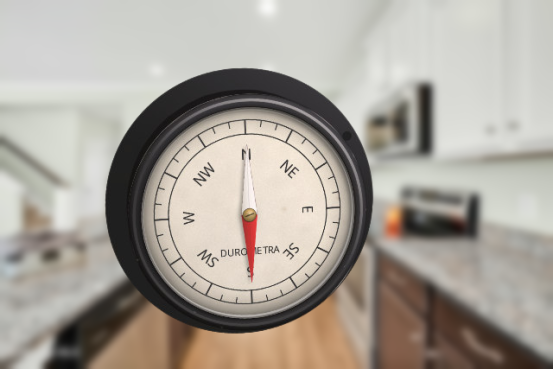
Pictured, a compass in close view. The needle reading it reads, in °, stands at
180 °
